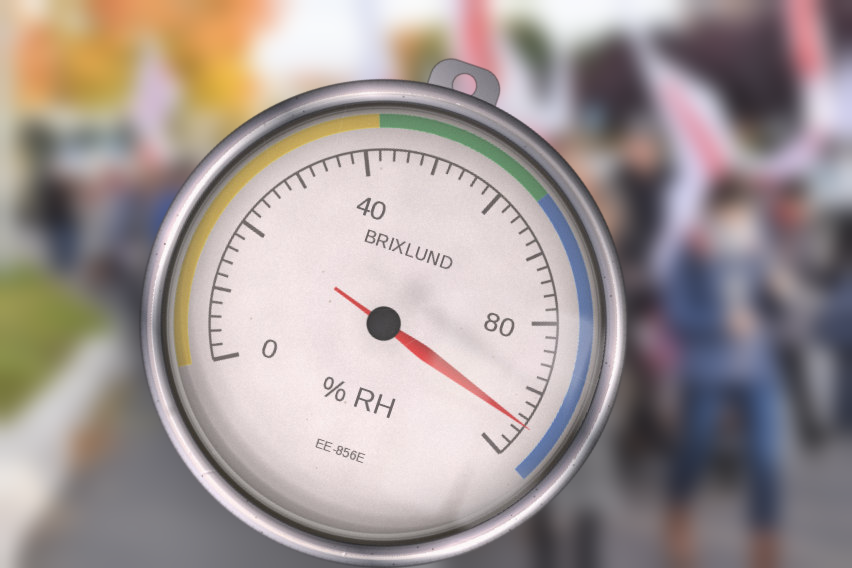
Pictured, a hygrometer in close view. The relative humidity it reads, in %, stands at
95 %
